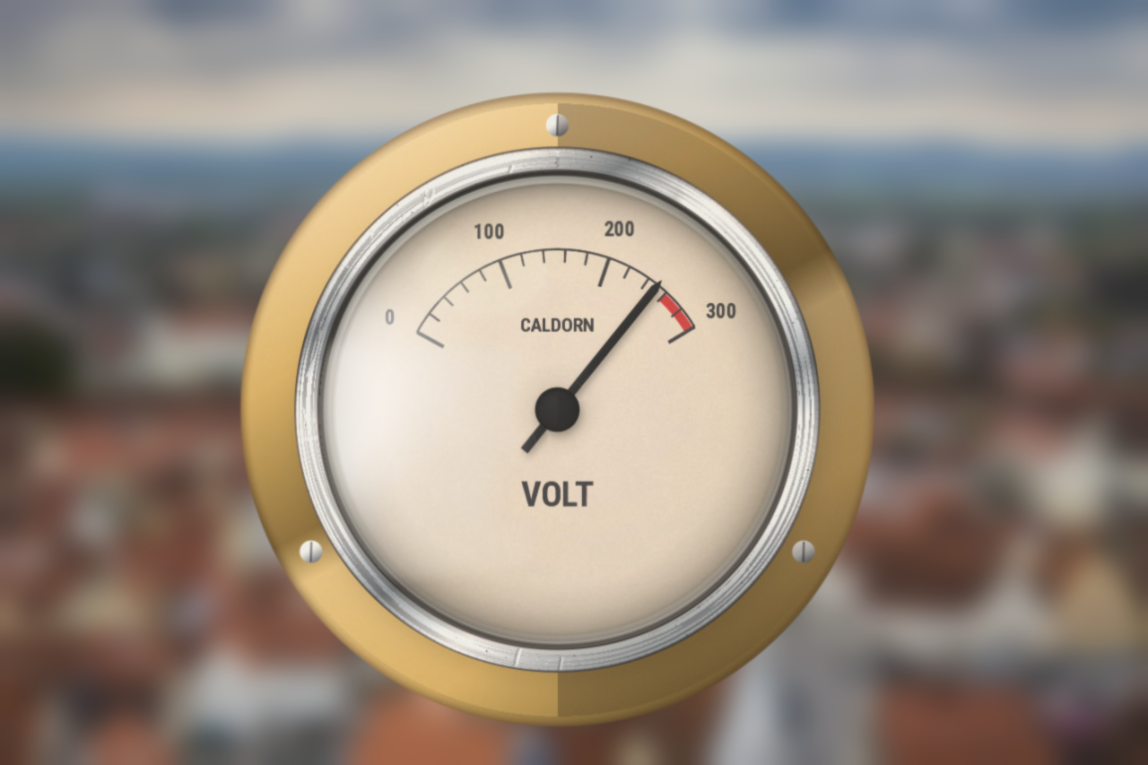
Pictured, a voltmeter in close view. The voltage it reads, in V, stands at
250 V
